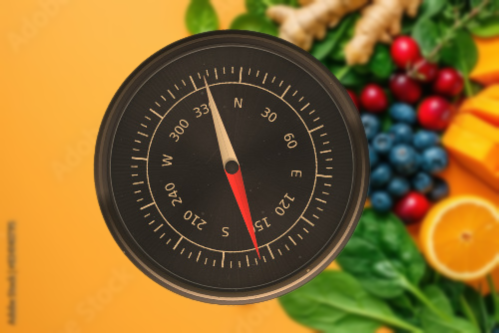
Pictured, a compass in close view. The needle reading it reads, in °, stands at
157.5 °
